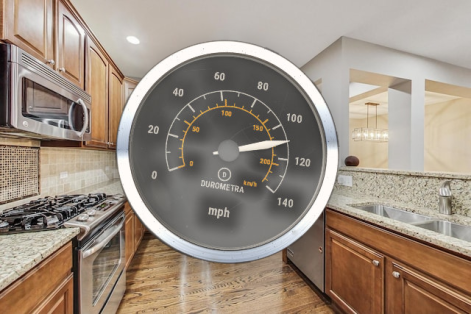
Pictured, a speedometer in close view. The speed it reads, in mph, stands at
110 mph
